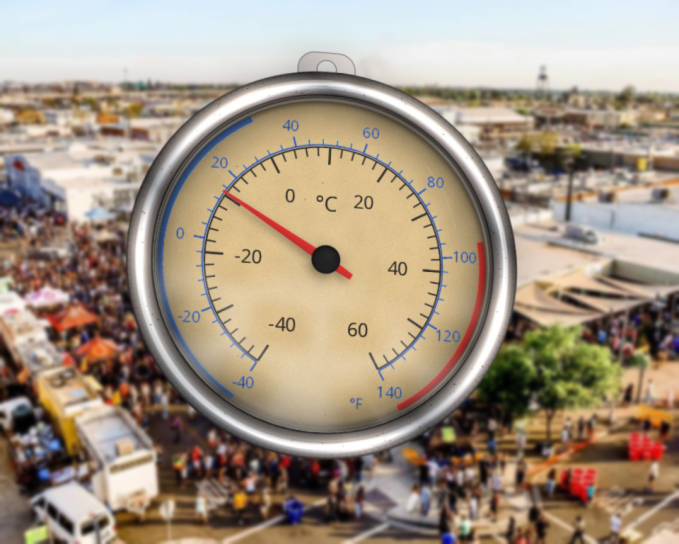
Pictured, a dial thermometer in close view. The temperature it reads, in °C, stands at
-10 °C
